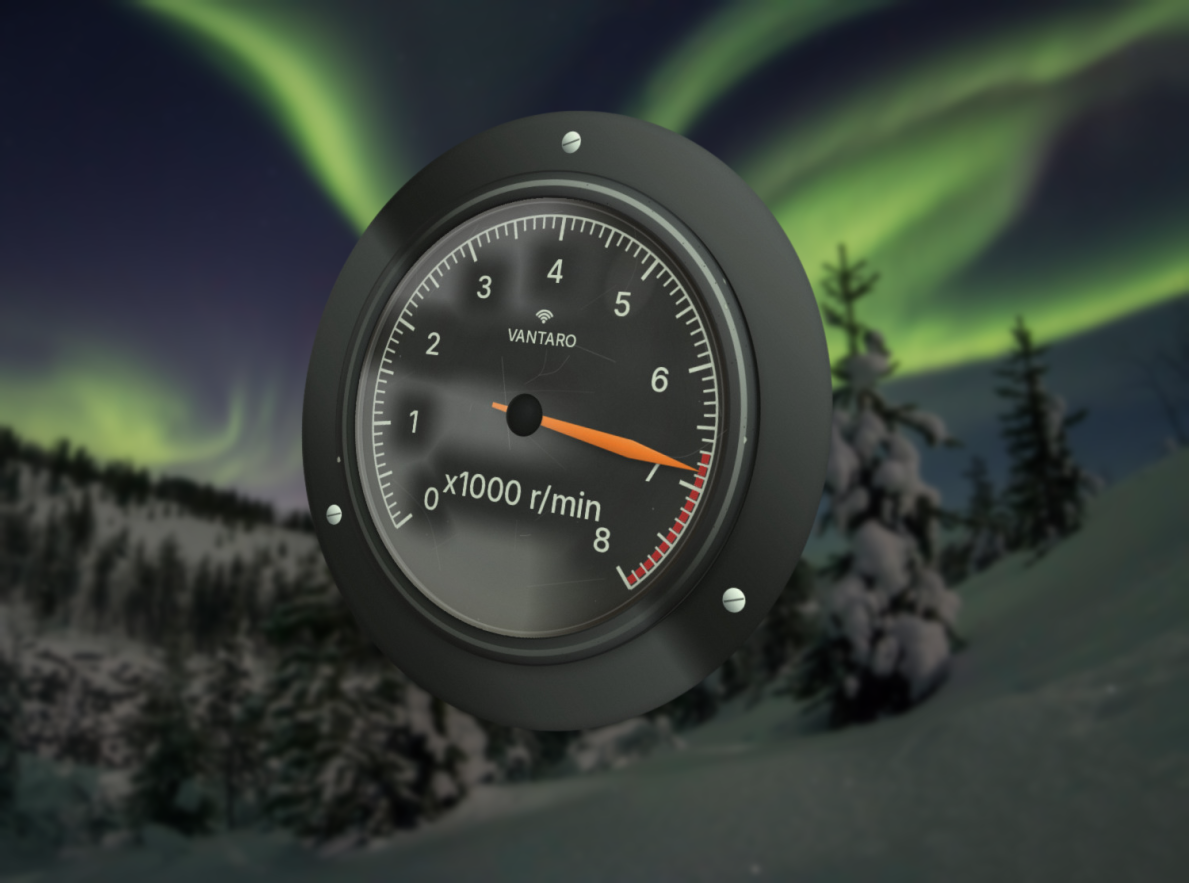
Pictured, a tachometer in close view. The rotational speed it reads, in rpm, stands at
6850 rpm
